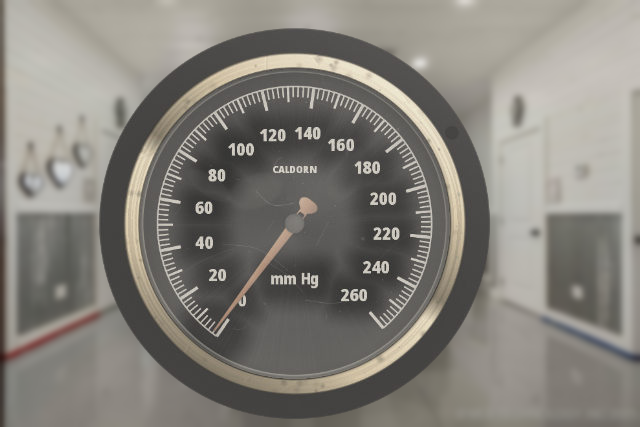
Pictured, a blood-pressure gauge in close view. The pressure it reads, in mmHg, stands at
2 mmHg
